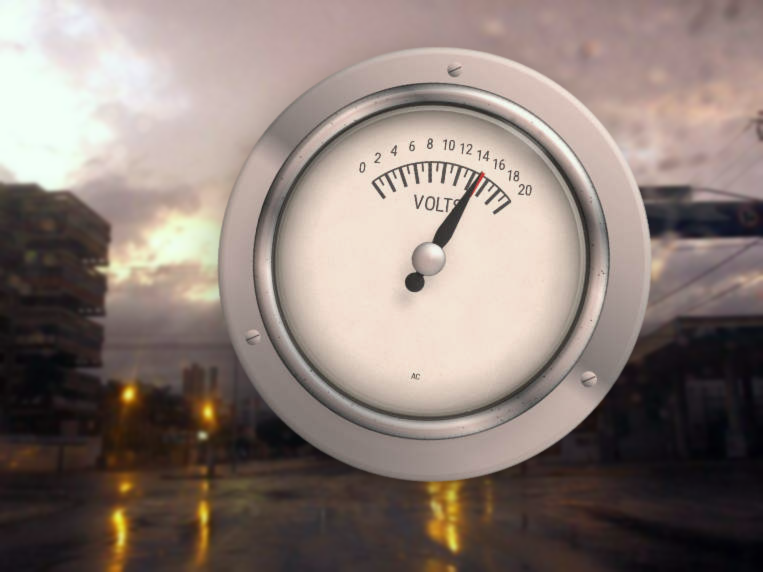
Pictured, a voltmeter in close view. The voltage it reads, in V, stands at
15 V
